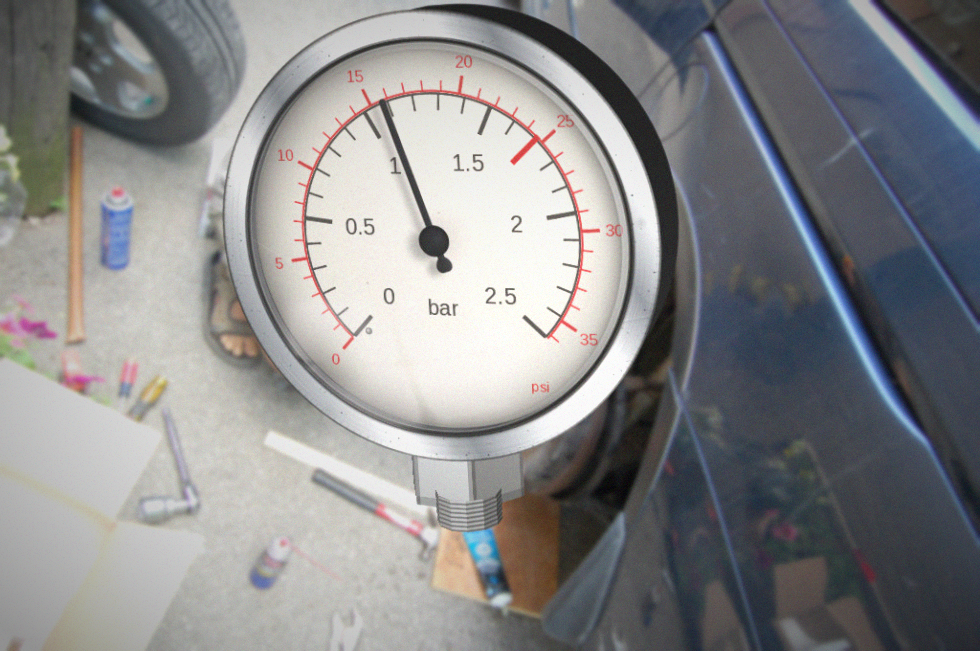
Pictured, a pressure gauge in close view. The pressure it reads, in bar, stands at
1.1 bar
